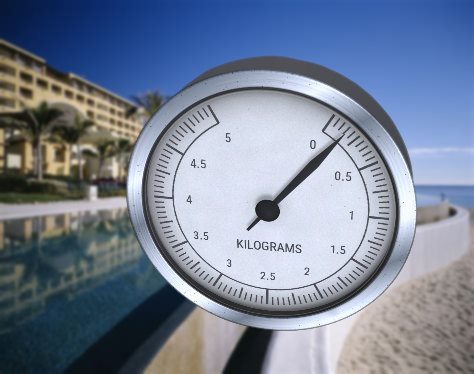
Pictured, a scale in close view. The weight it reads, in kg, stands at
0.15 kg
